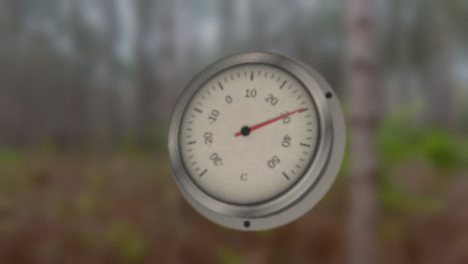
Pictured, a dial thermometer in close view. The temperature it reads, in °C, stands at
30 °C
